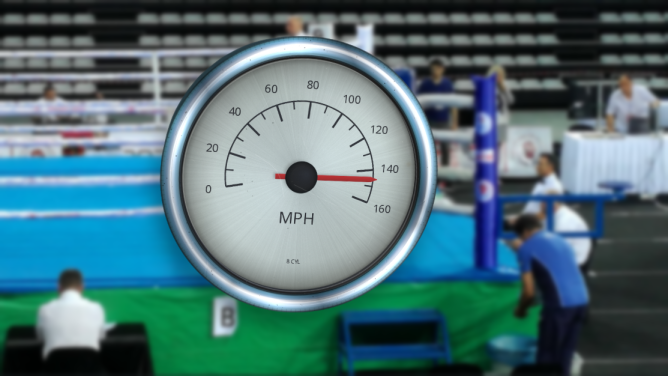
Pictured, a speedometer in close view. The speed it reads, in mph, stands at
145 mph
